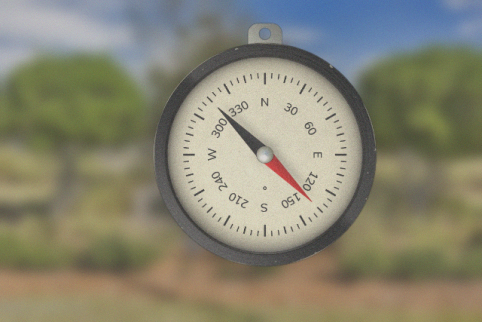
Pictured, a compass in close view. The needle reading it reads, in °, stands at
135 °
